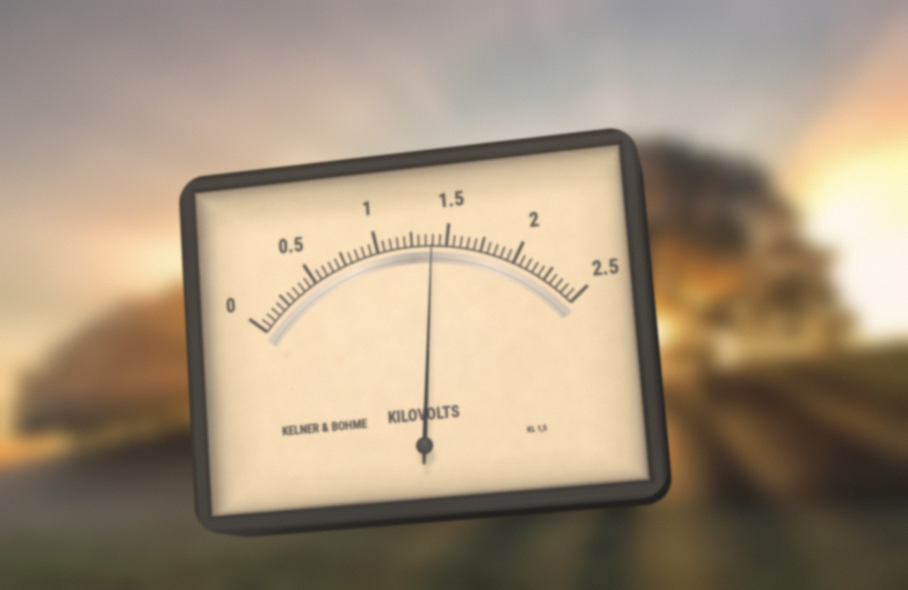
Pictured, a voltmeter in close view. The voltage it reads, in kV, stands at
1.4 kV
